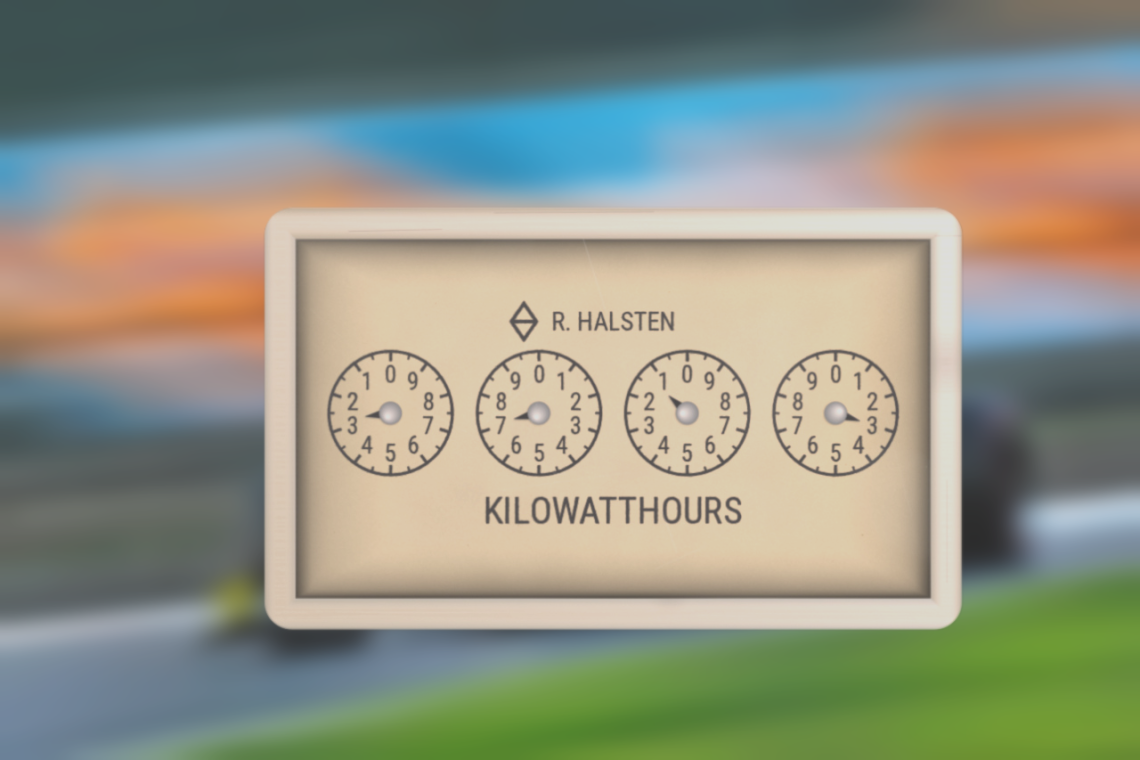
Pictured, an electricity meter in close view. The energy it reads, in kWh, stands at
2713 kWh
